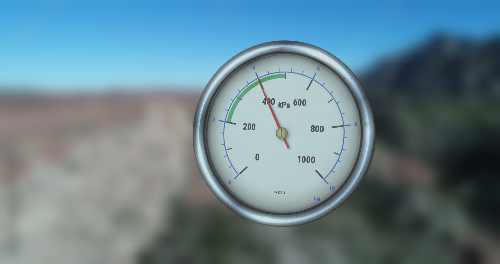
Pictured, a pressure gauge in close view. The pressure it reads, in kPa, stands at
400 kPa
